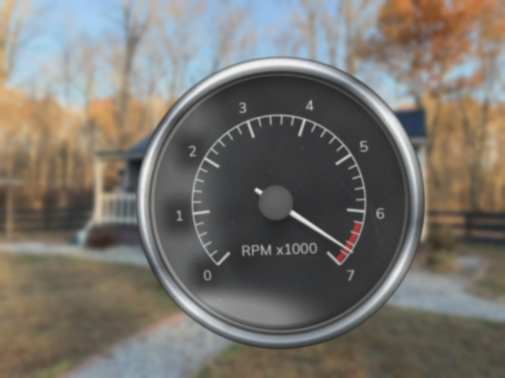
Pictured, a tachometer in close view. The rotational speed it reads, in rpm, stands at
6700 rpm
